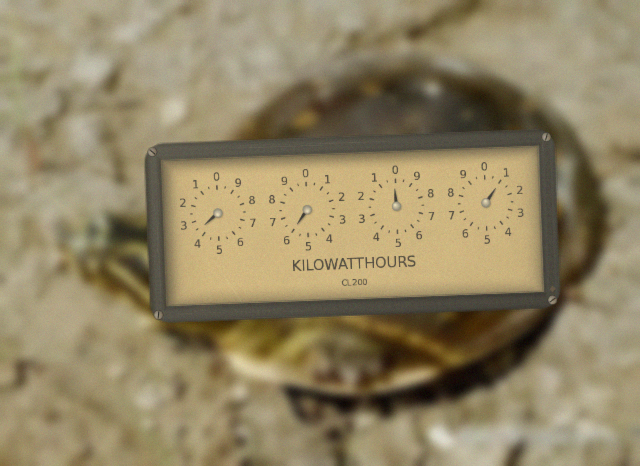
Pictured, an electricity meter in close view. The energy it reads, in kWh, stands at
3601 kWh
